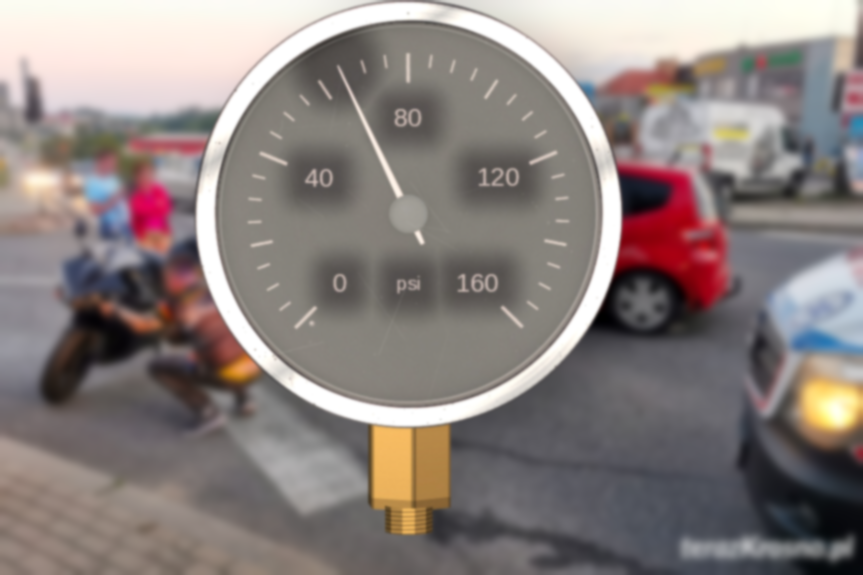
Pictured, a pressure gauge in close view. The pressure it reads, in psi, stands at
65 psi
